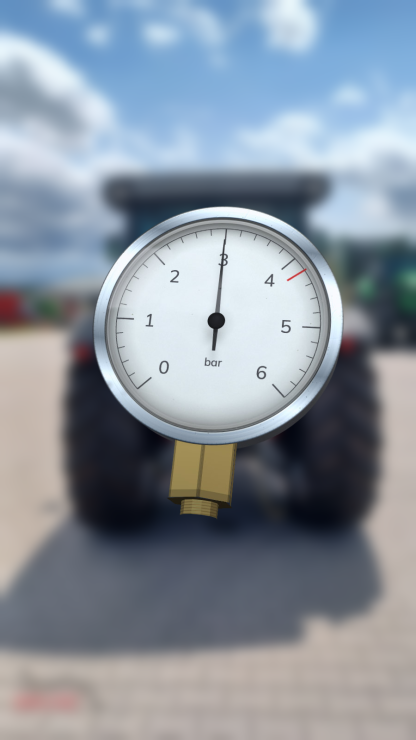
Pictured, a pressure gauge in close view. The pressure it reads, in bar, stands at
3 bar
